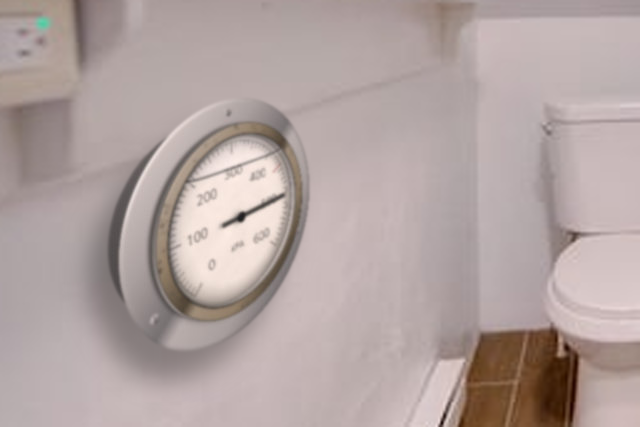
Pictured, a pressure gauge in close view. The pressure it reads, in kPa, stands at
500 kPa
